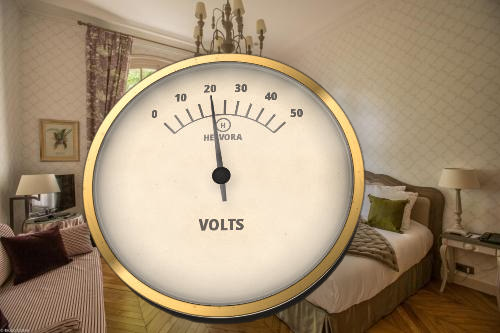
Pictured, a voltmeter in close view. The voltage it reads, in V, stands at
20 V
